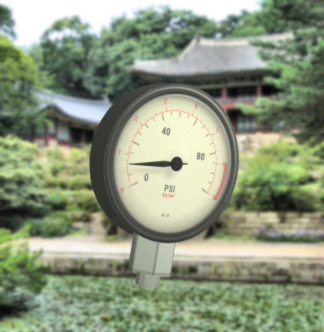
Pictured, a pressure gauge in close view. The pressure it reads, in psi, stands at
10 psi
